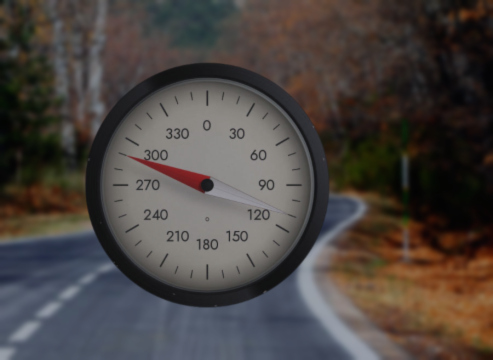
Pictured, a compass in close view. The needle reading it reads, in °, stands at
290 °
